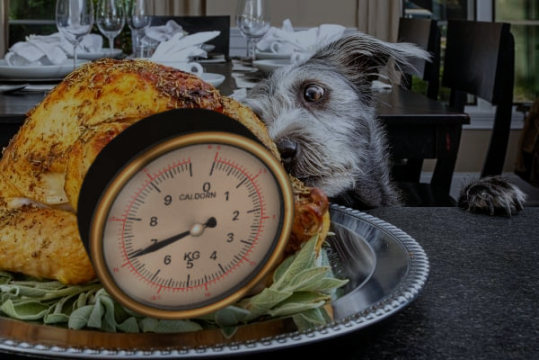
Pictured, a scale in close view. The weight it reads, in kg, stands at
7 kg
